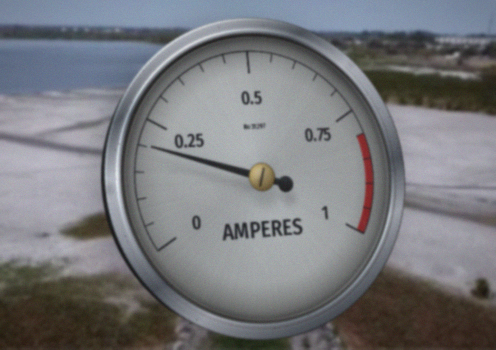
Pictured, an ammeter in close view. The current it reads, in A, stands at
0.2 A
